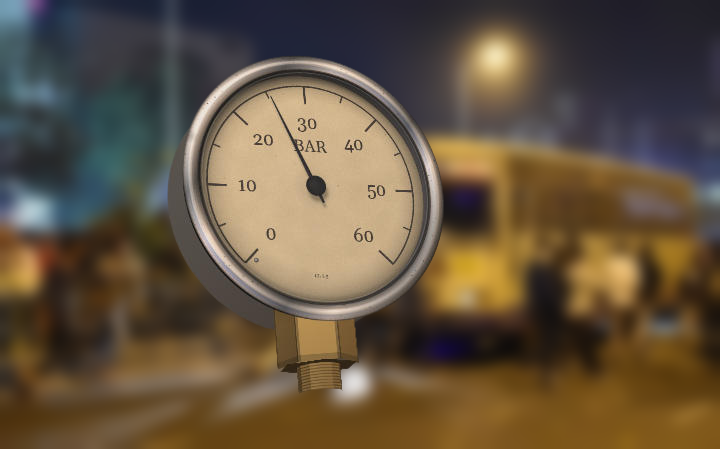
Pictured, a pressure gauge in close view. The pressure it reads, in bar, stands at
25 bar
